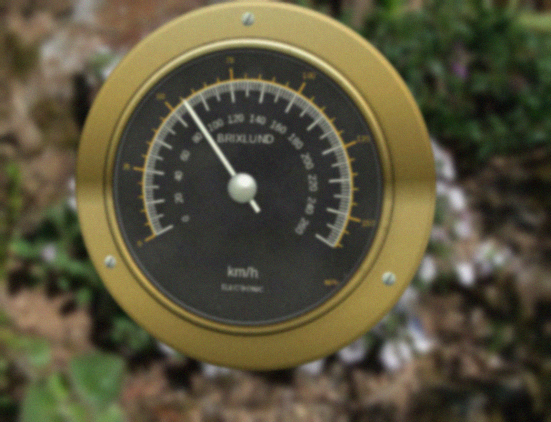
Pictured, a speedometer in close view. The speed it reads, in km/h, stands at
90 km/h
